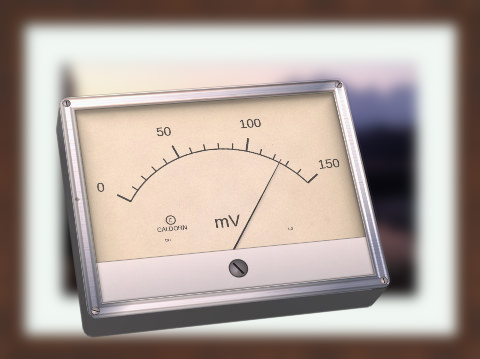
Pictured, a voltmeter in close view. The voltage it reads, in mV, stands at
125 mV
